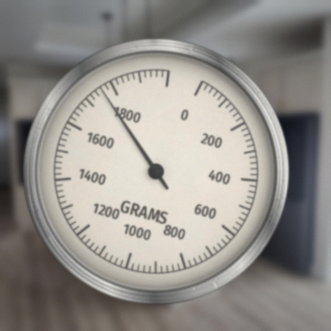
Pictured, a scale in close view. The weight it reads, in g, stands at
1760 g
